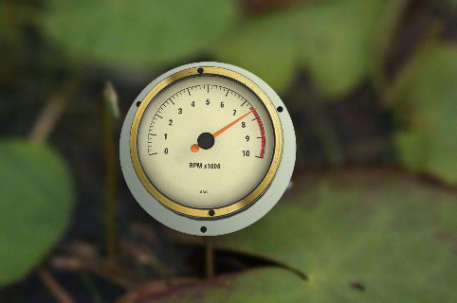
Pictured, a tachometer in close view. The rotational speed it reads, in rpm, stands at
7600 rpm
